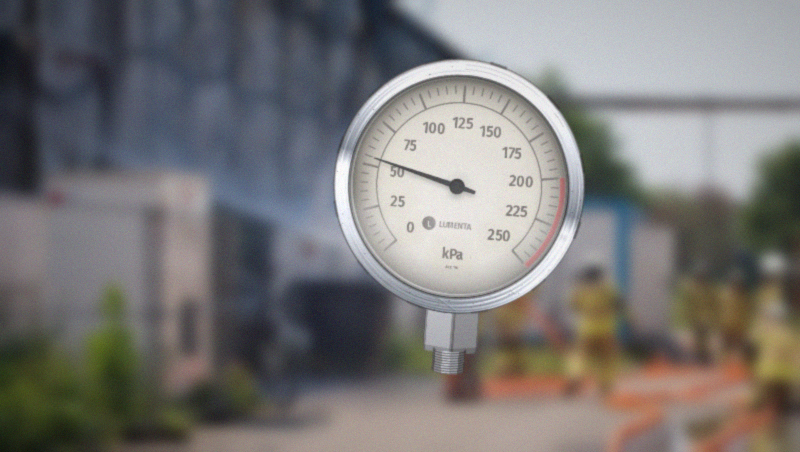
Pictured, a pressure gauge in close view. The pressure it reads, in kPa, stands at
55 kPa
